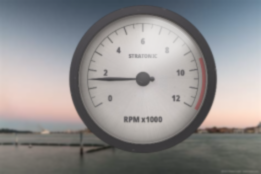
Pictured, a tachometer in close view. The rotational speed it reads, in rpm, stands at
1500 rpm
